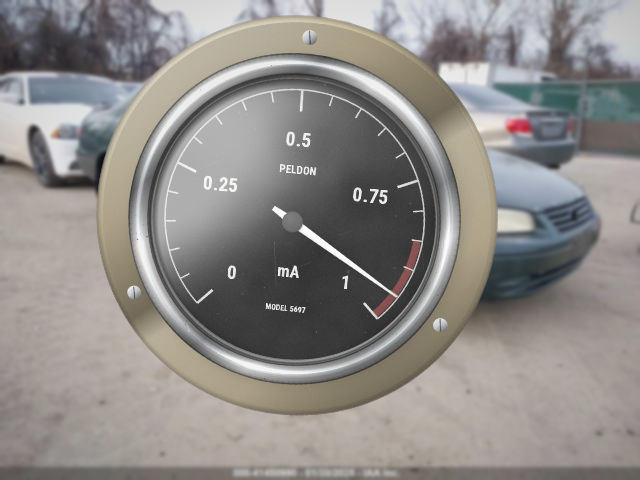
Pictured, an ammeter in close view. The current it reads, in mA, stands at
0.95 mA
